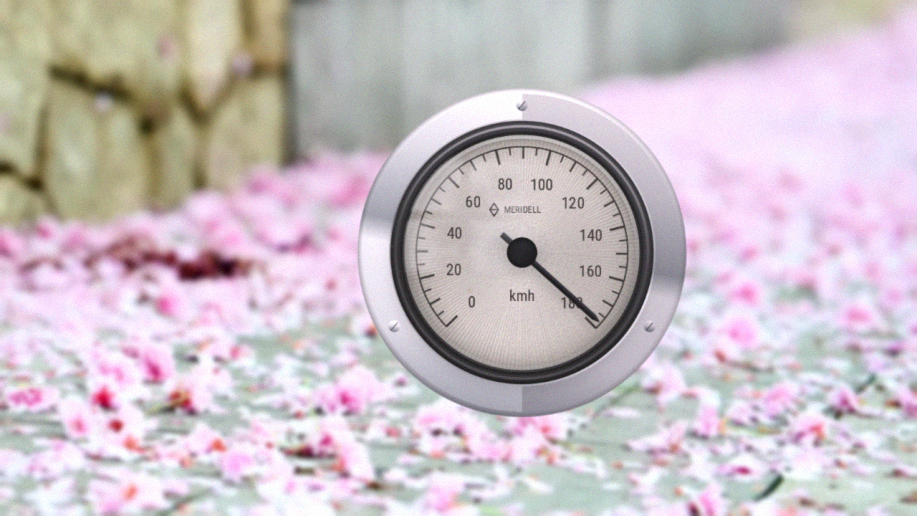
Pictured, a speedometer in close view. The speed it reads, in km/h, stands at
177.5 km/h
